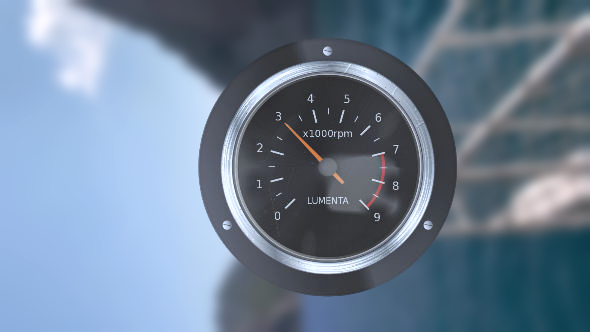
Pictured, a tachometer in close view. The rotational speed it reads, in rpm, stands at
3000 rpm
